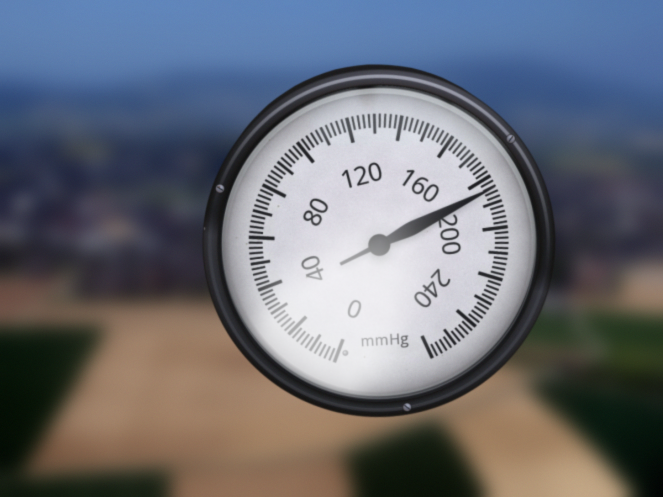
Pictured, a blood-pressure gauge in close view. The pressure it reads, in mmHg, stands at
184 mmHg
